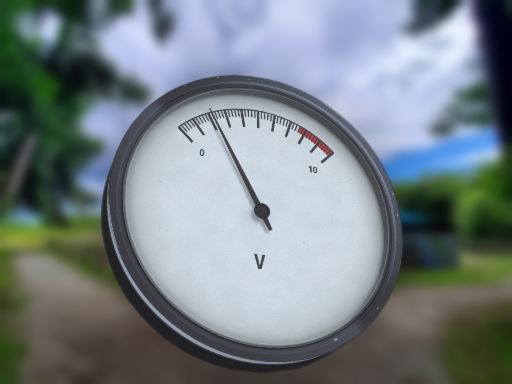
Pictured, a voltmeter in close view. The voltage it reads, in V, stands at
2 V
